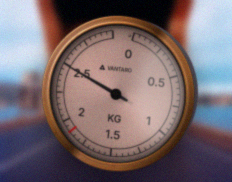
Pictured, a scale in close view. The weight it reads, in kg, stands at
2.5 kg
